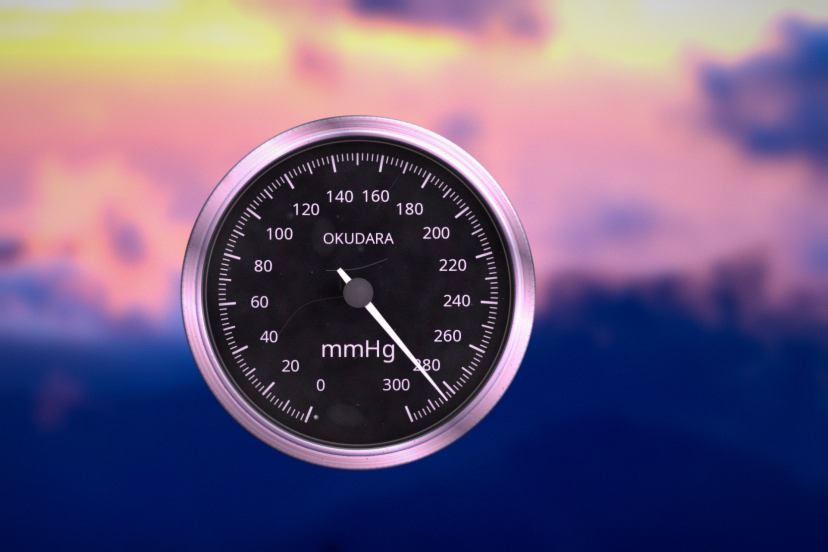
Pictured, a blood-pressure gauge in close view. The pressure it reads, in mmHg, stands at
284 mmHg
